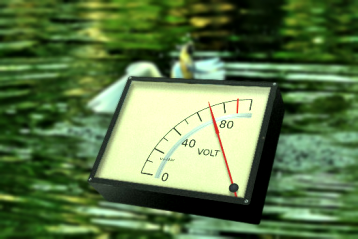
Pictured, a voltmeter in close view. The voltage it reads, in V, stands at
70 V
